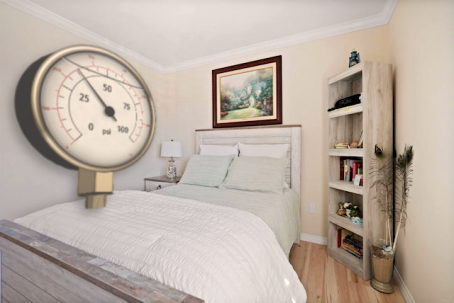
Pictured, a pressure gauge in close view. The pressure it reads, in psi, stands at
35 psi
